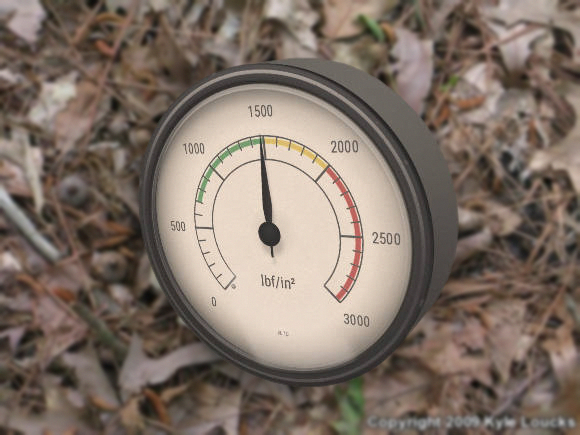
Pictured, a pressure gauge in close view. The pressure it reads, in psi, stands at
1500 psi
